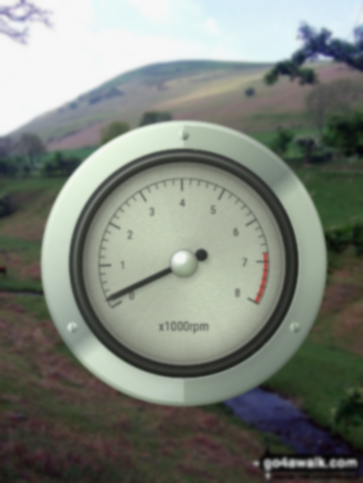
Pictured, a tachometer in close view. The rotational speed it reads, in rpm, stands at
200 rpm
